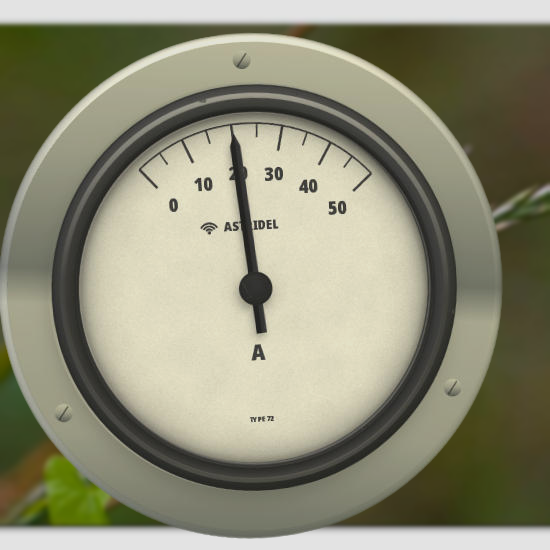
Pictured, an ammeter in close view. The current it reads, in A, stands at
20 A
